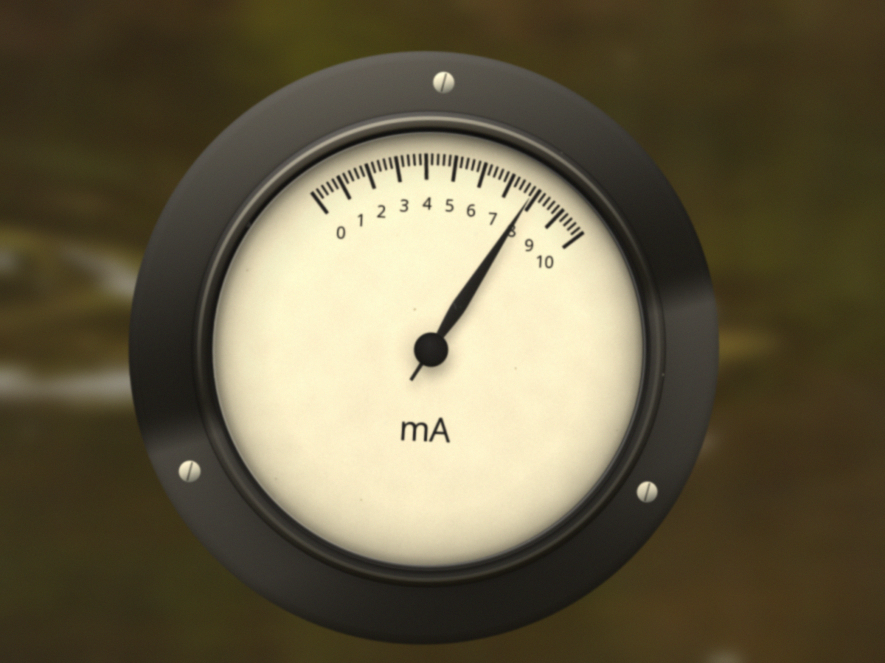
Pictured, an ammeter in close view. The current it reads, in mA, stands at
7.8 mA
